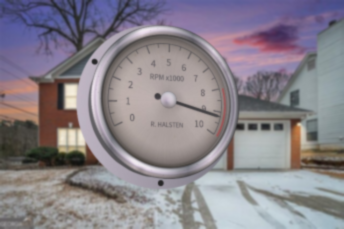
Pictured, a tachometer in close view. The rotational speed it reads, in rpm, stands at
9250 rpm
